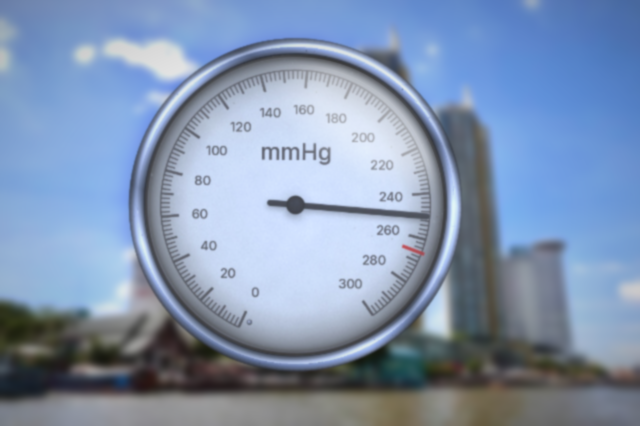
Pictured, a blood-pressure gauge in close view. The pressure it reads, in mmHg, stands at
250 mmHg
